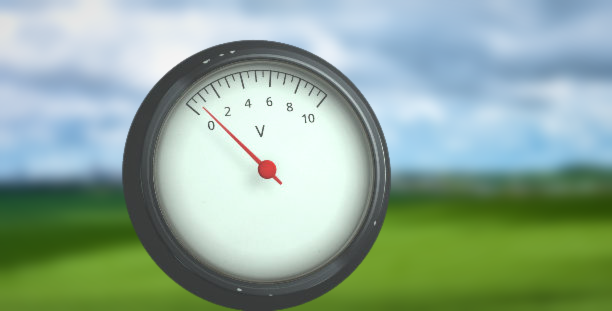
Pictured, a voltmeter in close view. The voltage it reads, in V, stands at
0.5 V
